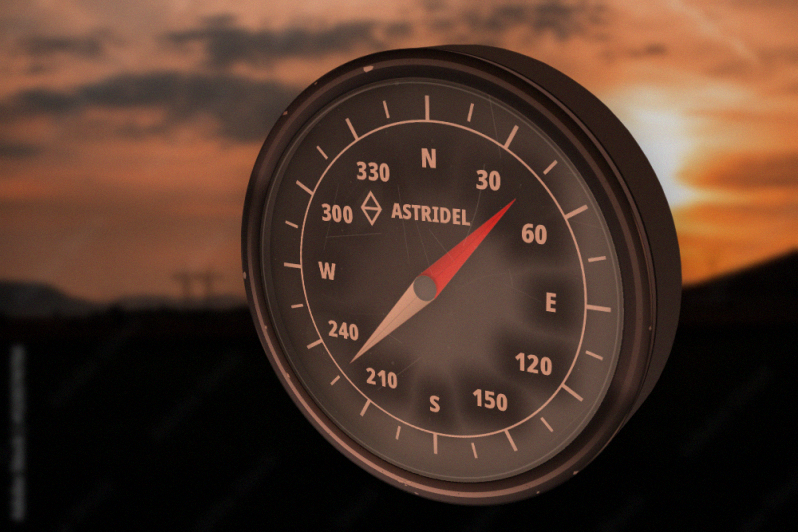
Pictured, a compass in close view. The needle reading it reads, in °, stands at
45 °
